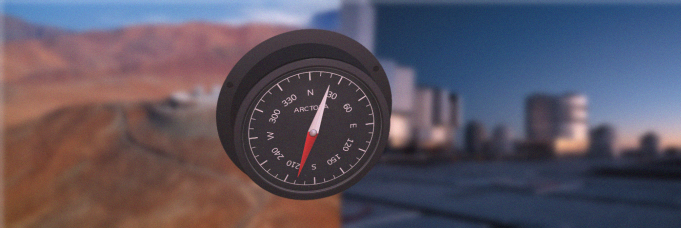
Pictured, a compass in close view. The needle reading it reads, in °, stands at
200 °
